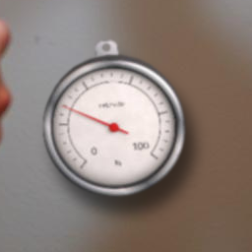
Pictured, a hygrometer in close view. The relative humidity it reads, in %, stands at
28 %
